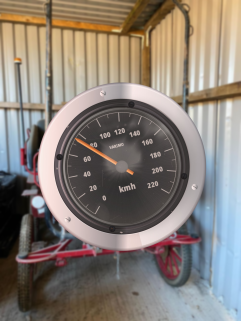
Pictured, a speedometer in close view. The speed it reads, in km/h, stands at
75 km/h
